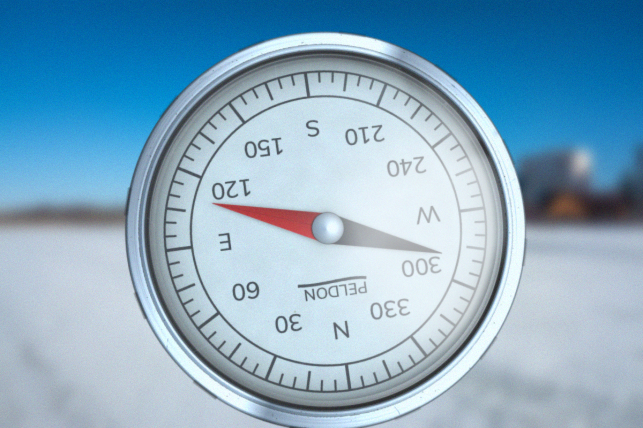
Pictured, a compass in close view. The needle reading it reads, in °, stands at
110 °
